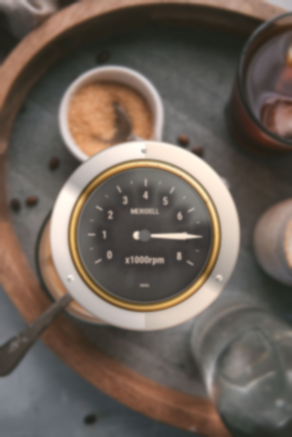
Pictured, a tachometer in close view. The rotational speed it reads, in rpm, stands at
7000 rpm
